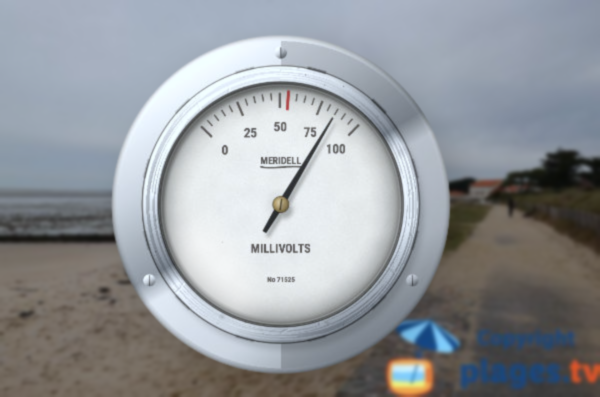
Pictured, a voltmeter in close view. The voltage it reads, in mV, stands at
85 mV
